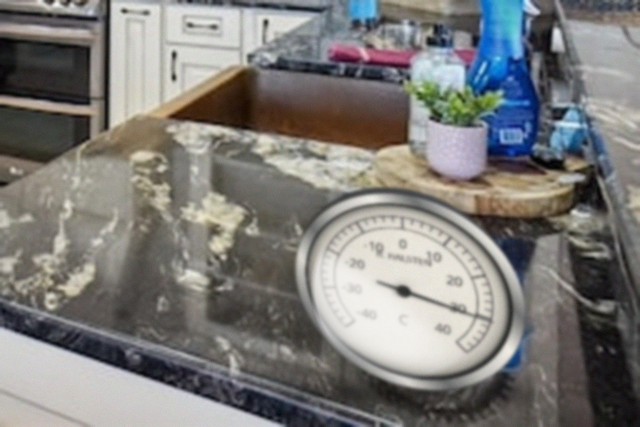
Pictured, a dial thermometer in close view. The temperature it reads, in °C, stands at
30 °C
